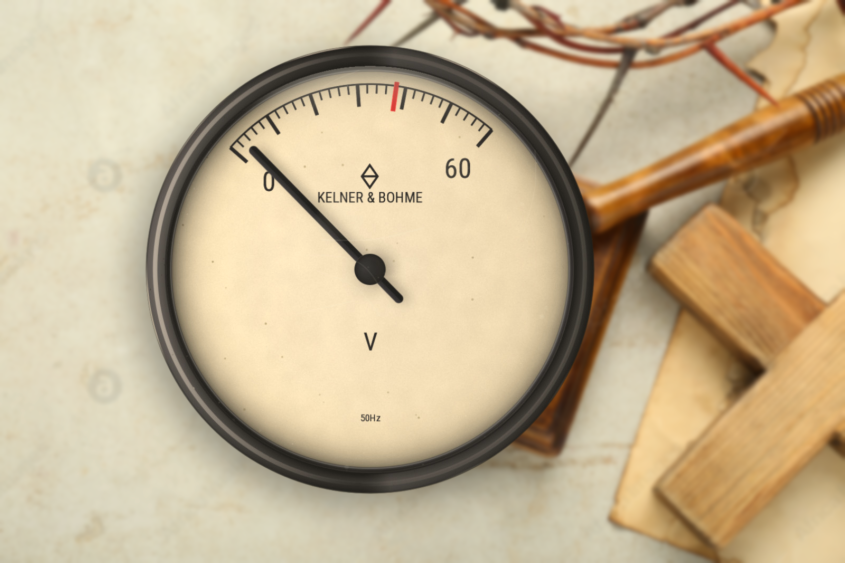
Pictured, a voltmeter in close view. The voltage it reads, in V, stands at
3 V
